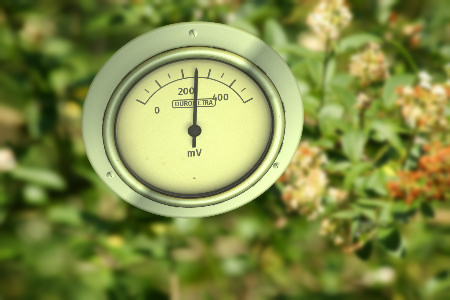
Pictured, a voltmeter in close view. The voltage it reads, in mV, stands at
250 mV
